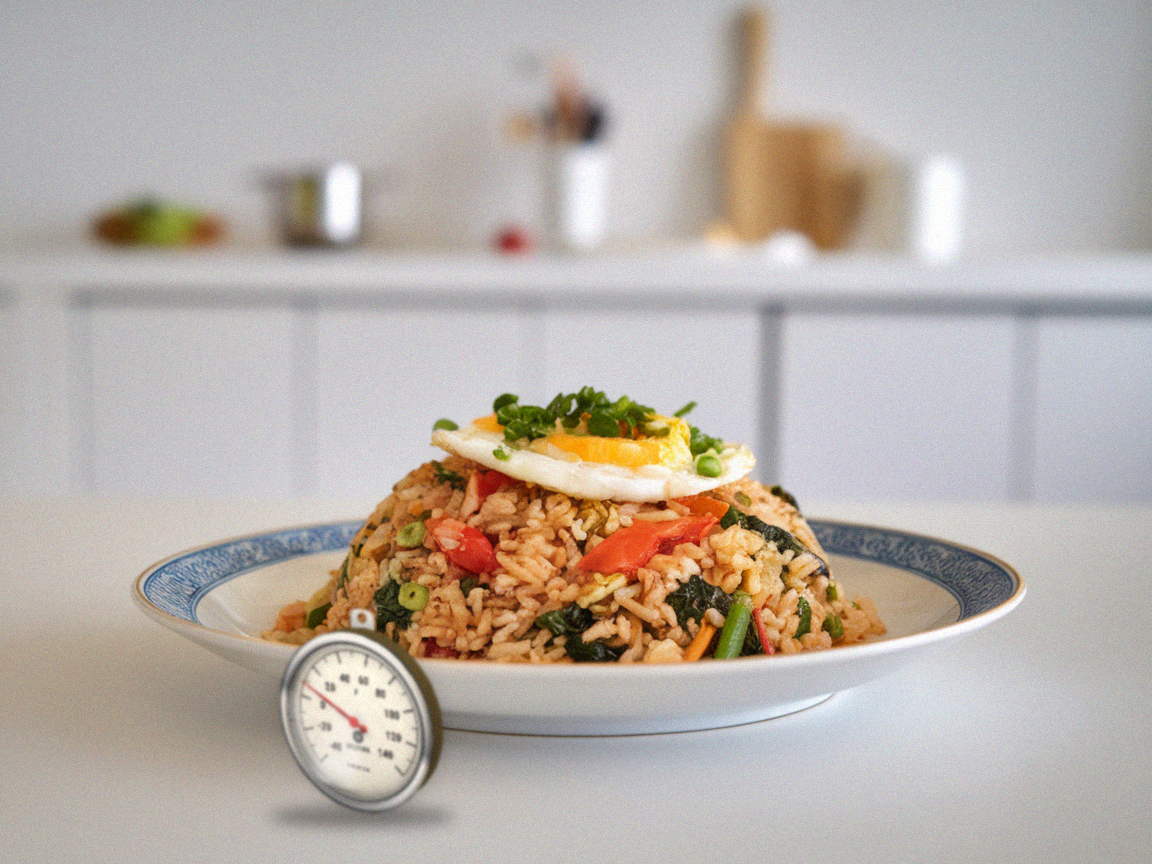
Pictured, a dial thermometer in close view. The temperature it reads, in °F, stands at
10 °F
